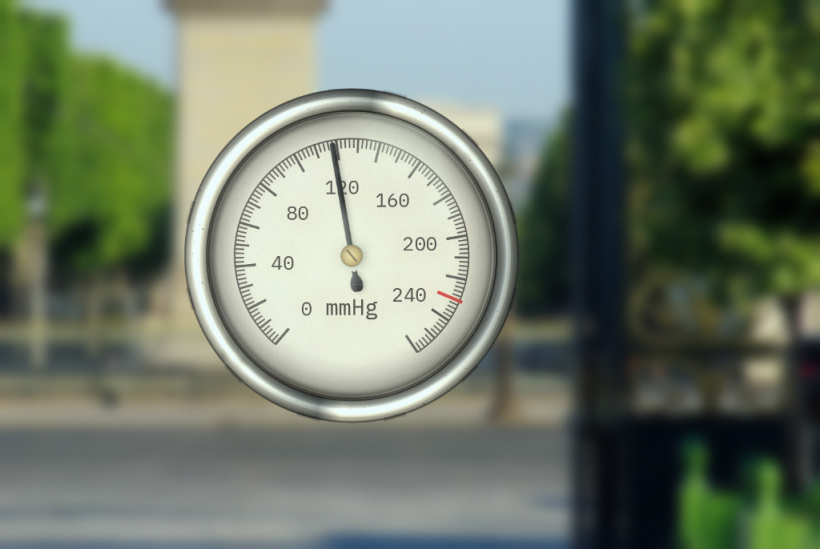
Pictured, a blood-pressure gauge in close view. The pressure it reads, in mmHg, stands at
118 mmHg
